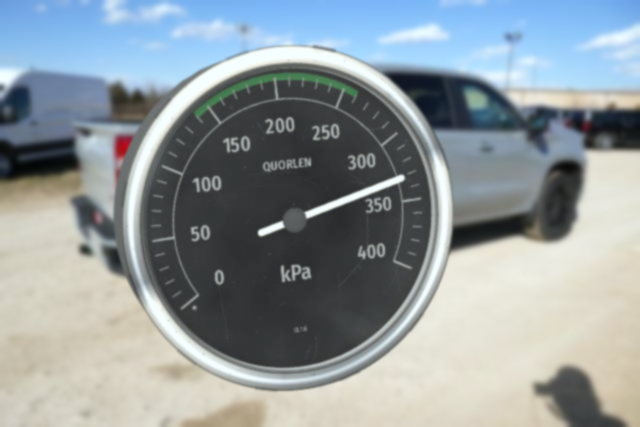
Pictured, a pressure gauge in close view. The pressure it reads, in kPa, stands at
330 kPa
